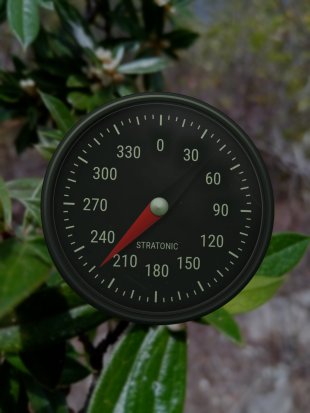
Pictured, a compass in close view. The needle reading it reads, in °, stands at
222.5 °
